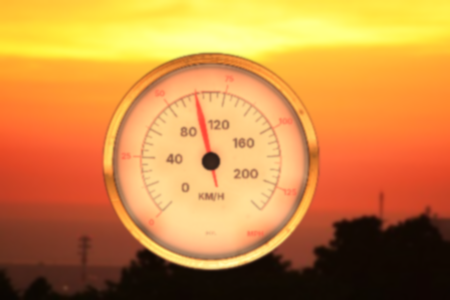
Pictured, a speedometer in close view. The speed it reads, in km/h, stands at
100 km/h
